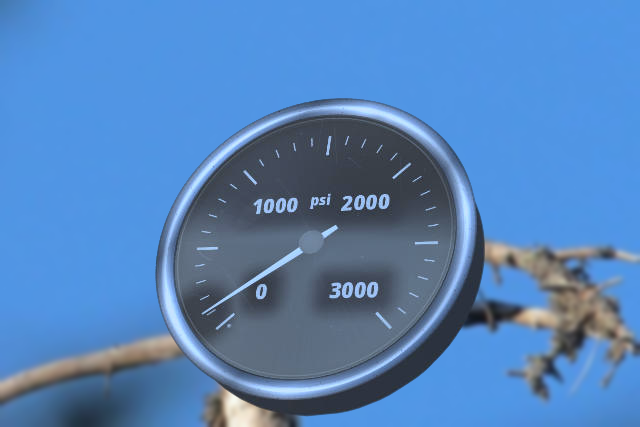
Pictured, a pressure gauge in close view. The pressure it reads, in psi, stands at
100 psi
